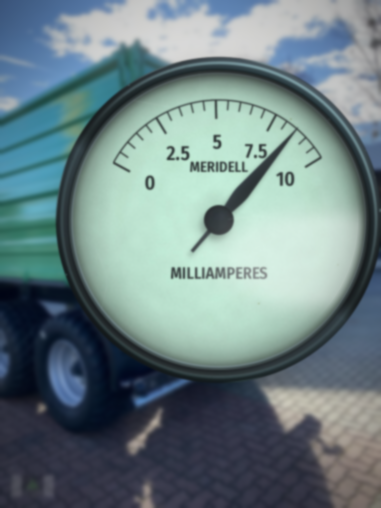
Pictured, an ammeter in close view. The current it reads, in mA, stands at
8.5 mA
